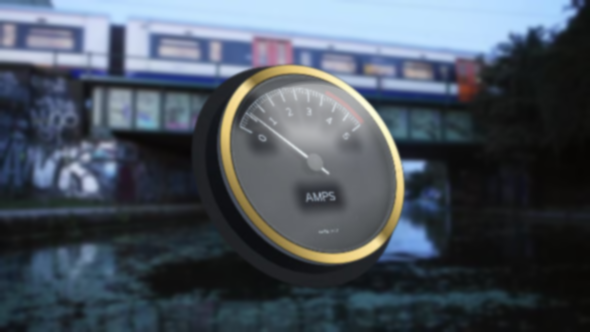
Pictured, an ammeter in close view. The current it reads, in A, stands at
0.5 A
